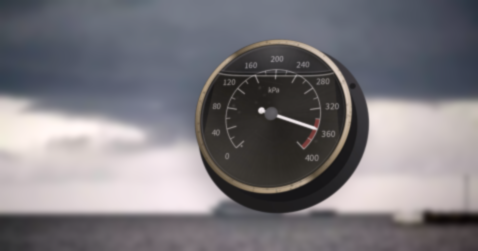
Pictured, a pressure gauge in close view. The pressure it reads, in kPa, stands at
360 kPa
